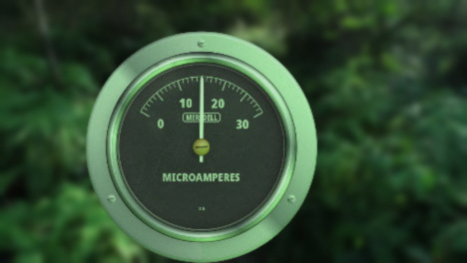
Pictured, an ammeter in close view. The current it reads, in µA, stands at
15 µA
